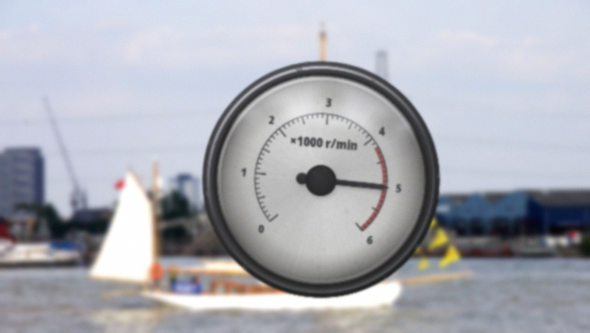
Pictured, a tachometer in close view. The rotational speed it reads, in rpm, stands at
5000 rpm
